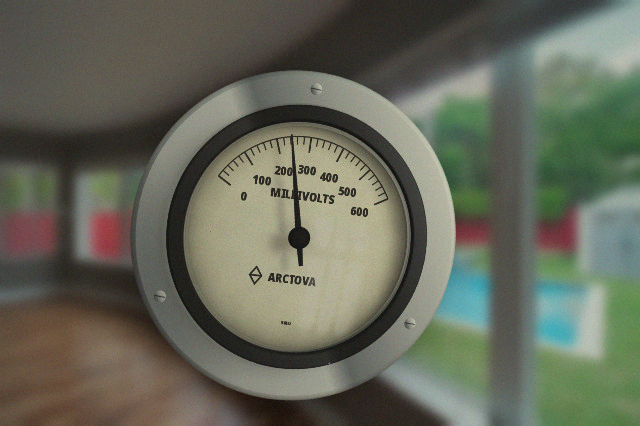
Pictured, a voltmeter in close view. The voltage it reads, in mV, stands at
240 mV
